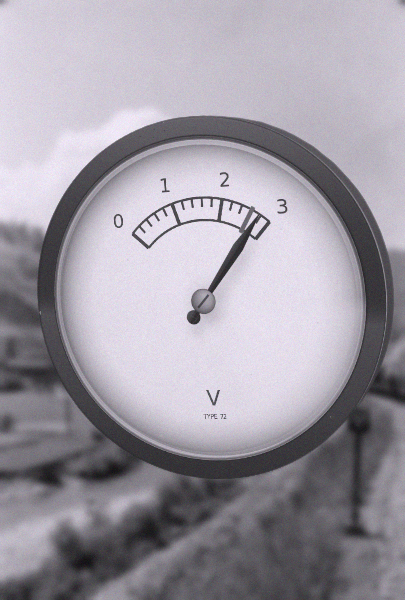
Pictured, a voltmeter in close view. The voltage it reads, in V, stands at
2.8 V
